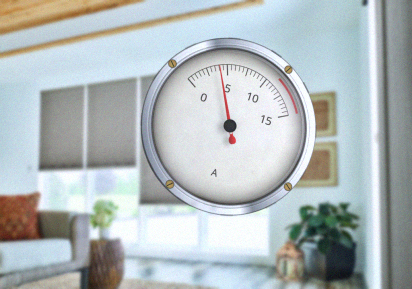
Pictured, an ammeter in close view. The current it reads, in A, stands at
4 A
